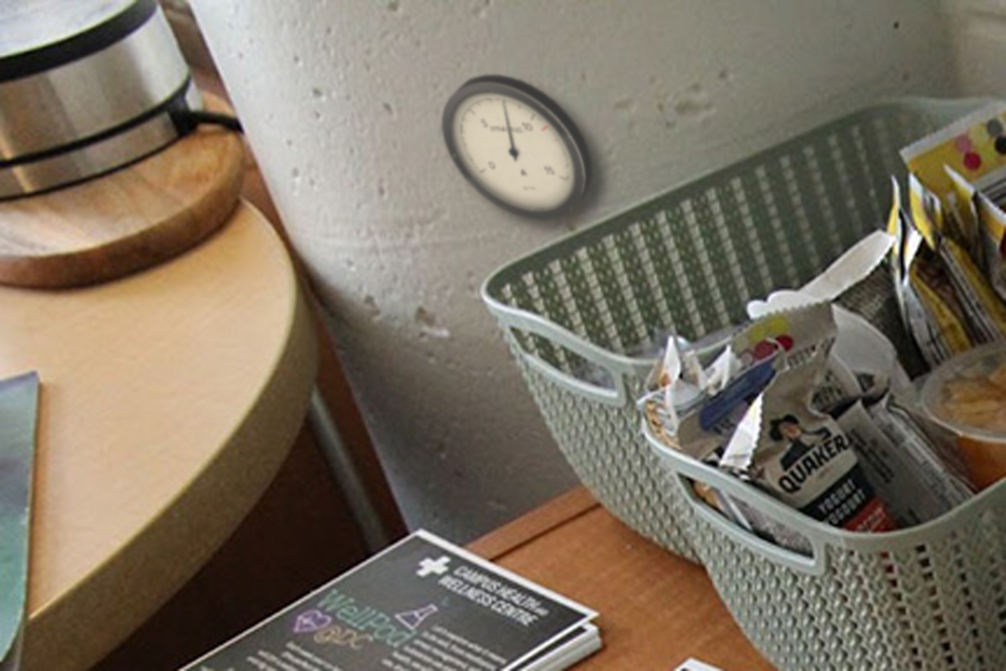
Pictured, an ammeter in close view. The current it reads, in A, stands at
8 A
